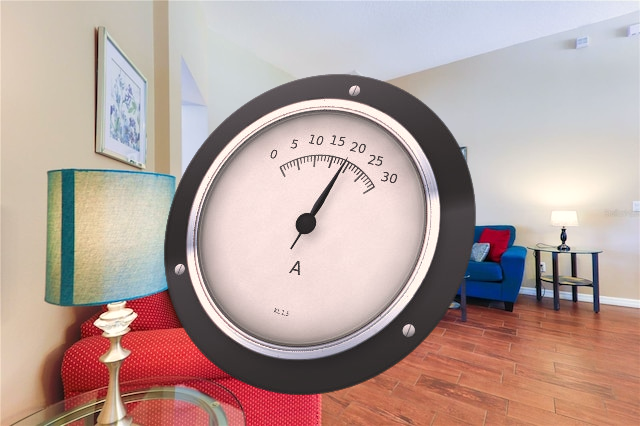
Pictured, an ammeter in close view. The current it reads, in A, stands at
20 A
